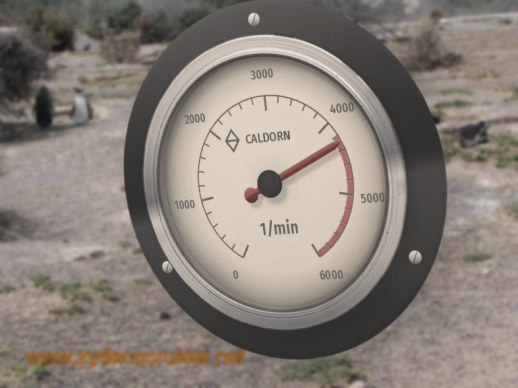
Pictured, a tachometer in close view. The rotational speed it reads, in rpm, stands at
4300 rpm
